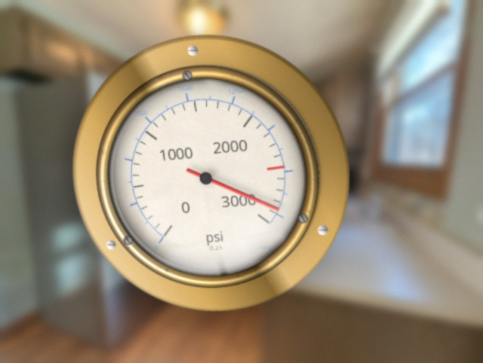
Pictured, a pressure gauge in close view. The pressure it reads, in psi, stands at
2850 psi
